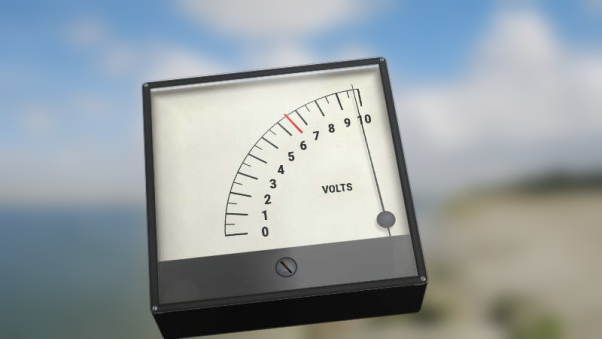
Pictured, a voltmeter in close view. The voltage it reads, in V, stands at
9.75 V
